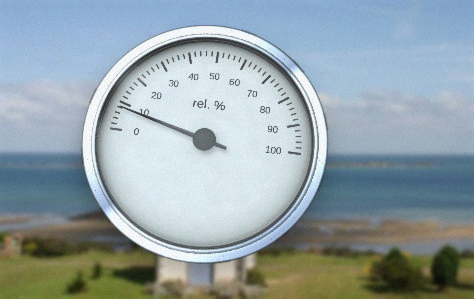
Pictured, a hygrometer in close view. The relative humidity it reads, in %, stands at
8 %
